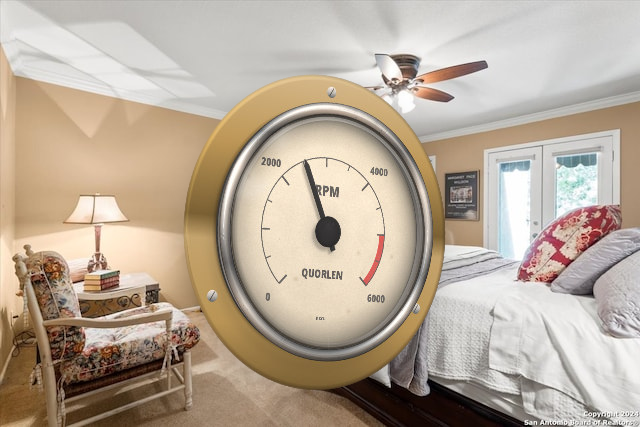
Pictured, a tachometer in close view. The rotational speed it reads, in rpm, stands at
2500 rpm
